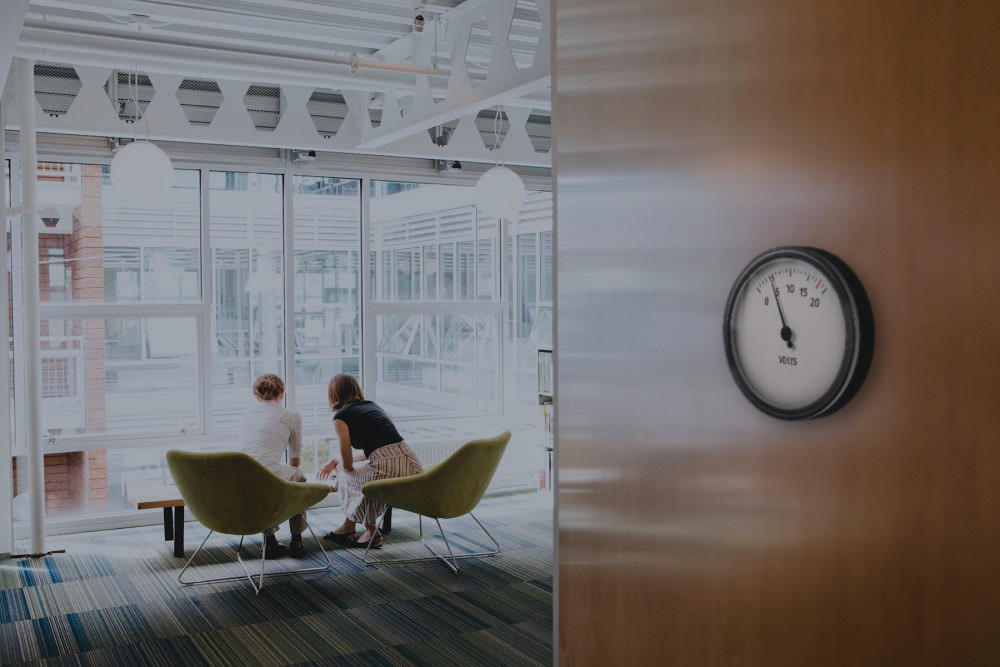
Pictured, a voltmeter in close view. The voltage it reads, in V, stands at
5 V
